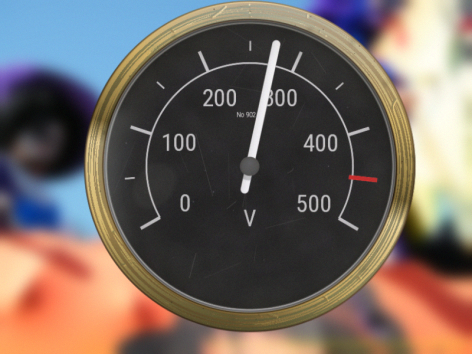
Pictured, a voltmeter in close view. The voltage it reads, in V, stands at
275 V
